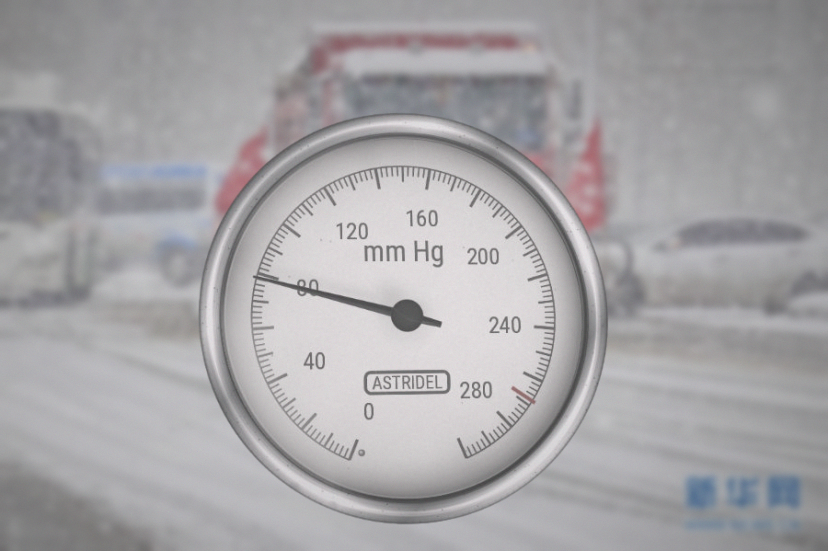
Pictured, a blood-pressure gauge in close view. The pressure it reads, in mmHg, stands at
78 mmHg
